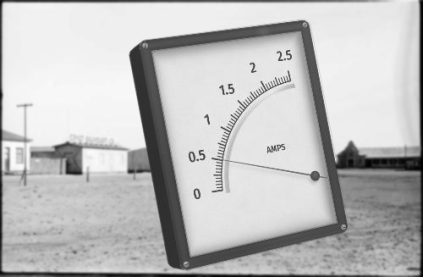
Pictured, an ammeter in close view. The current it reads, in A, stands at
0.5 A
